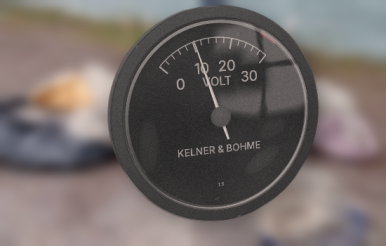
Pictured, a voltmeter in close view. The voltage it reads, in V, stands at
10 V
